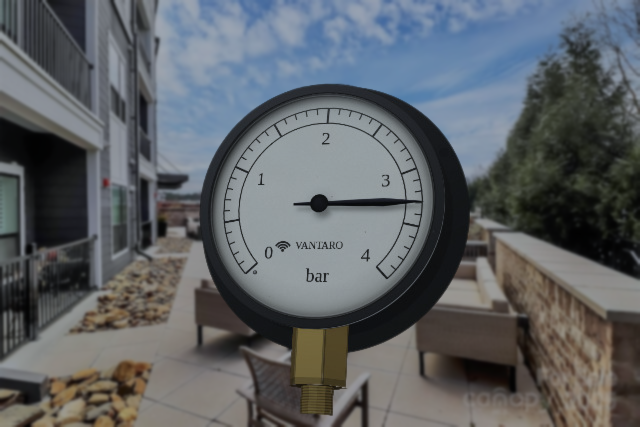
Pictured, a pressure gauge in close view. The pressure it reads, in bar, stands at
3.3 bar
